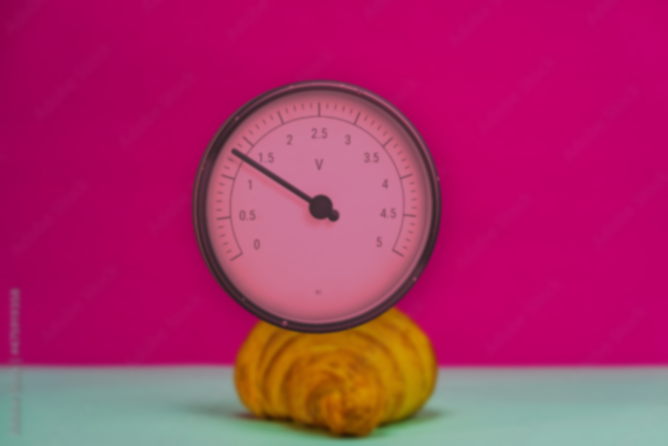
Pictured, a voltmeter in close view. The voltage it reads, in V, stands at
1.3 V
